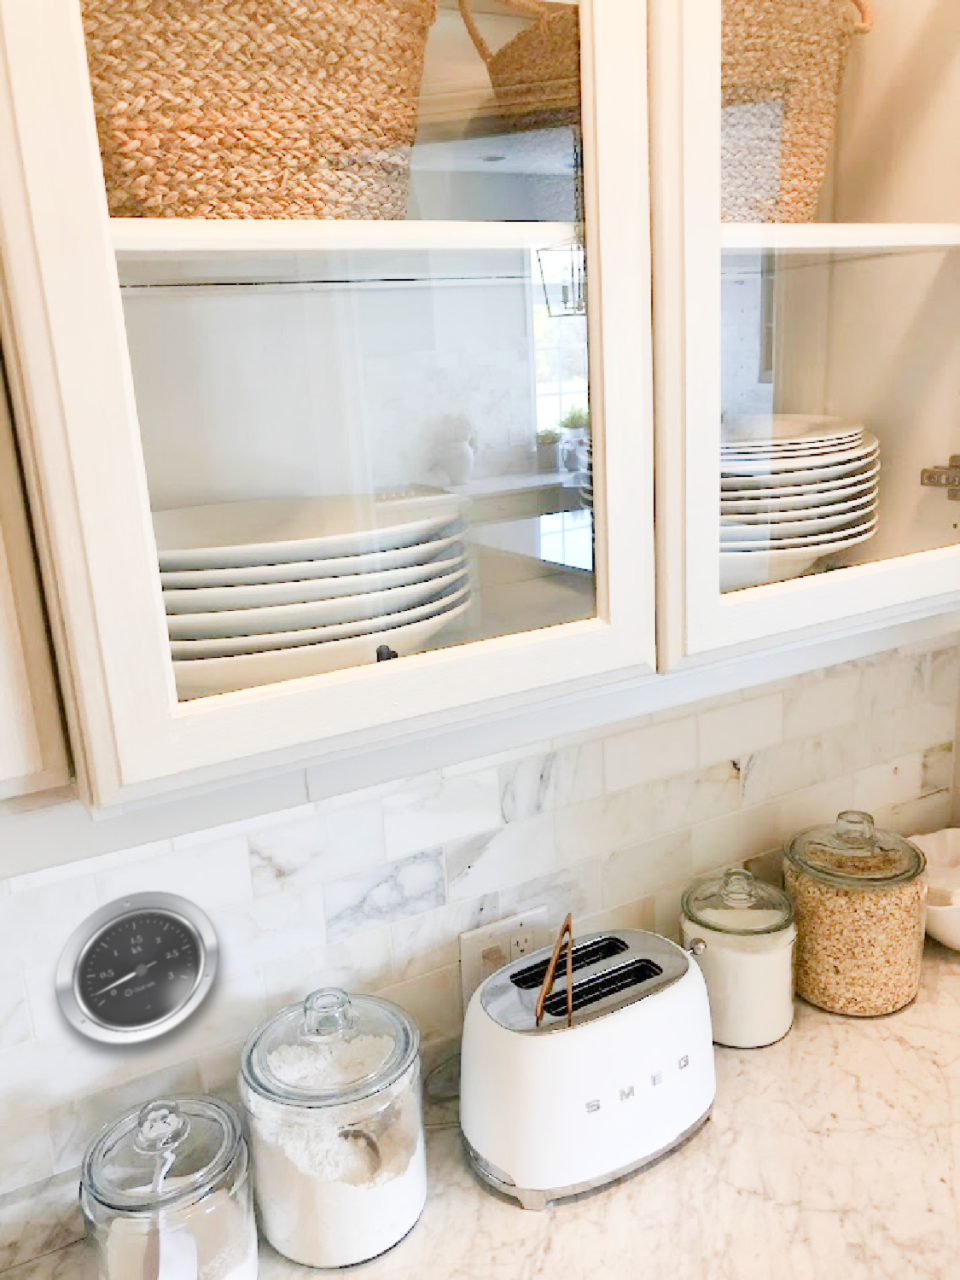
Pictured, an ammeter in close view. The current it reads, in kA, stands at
0.2 kA
